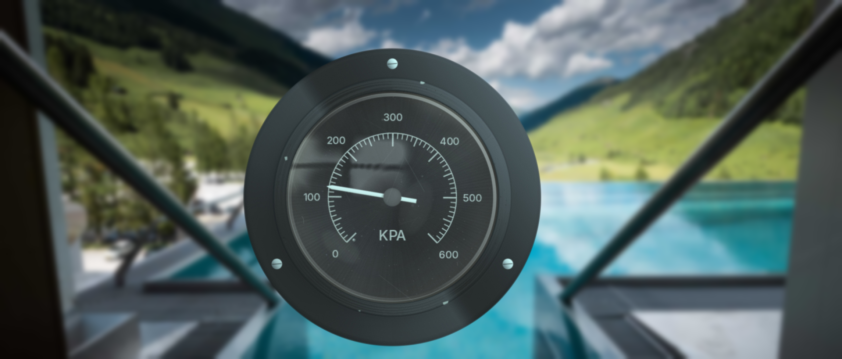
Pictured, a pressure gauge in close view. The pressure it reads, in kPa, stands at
120 kPa
